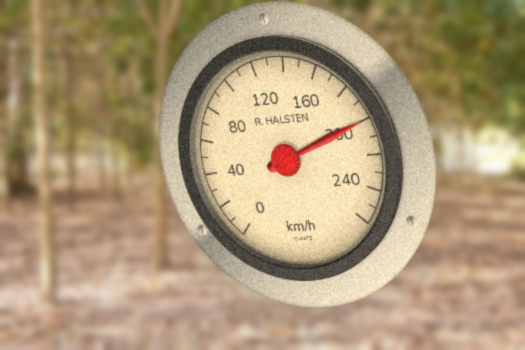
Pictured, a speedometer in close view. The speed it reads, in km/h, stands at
200 km/h
